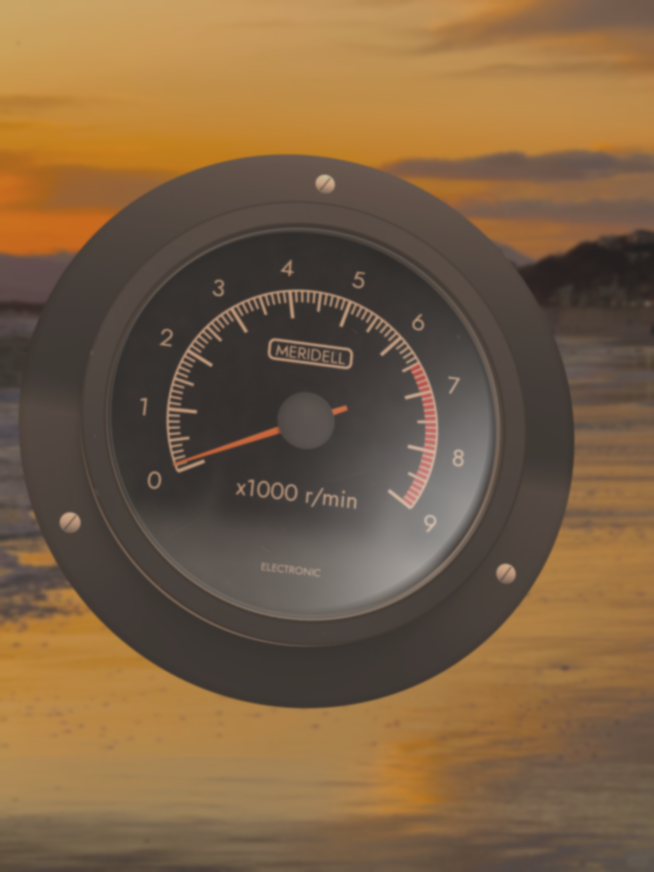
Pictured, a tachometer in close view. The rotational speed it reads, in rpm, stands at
100 rpm
